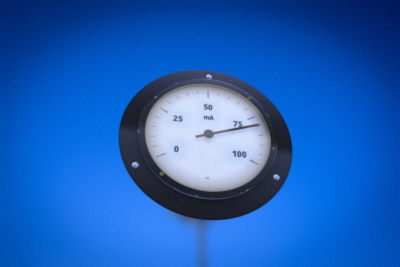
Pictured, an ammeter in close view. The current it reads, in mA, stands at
80 mA
